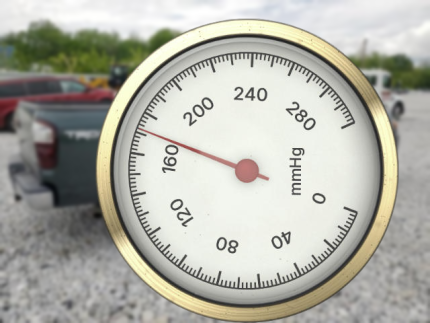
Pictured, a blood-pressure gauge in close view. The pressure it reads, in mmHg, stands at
172 mmHg
